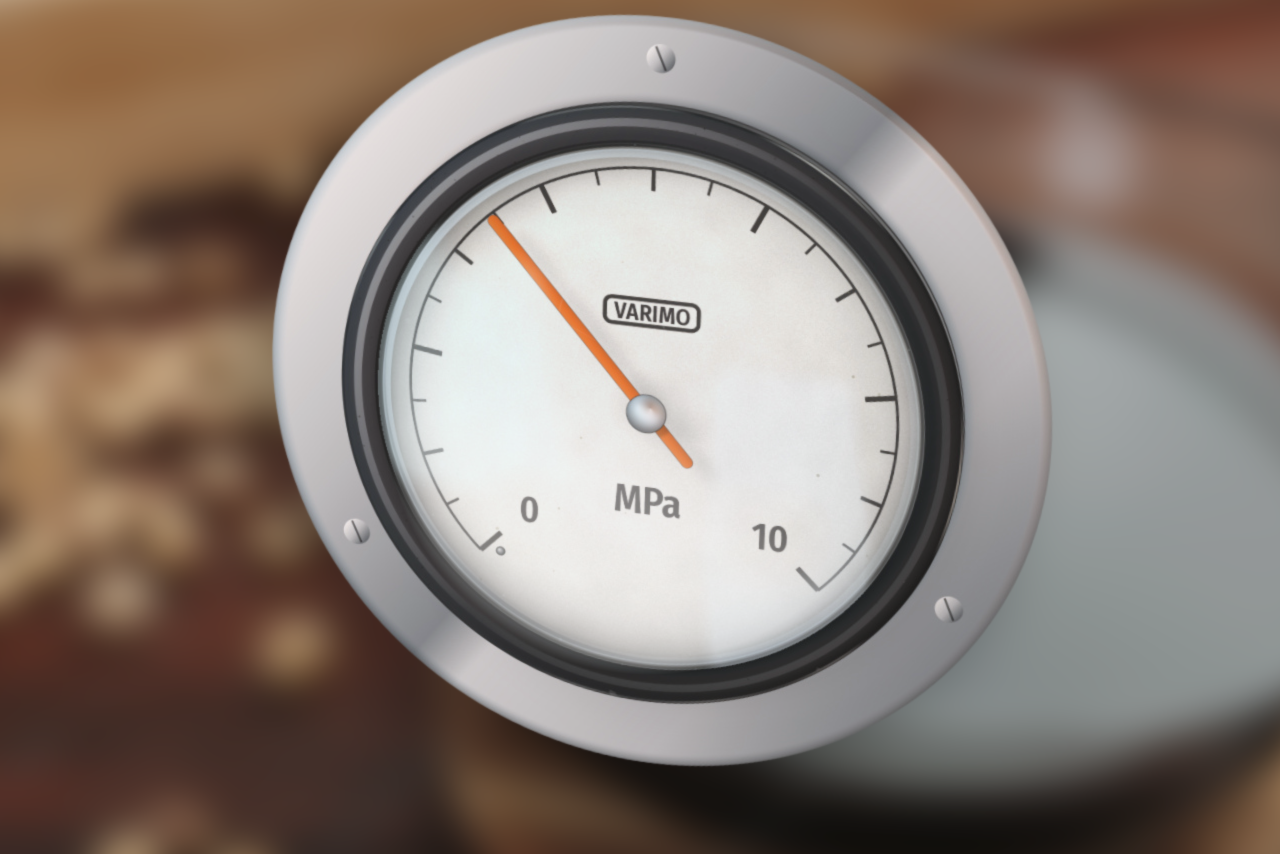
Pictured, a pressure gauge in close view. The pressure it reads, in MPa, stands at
3.5 MPa
